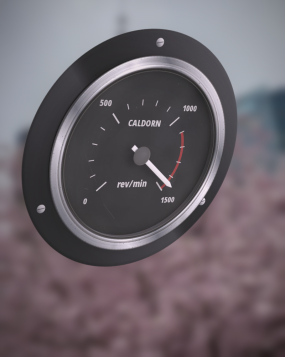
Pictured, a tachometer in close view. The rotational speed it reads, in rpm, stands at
1450 rpm
